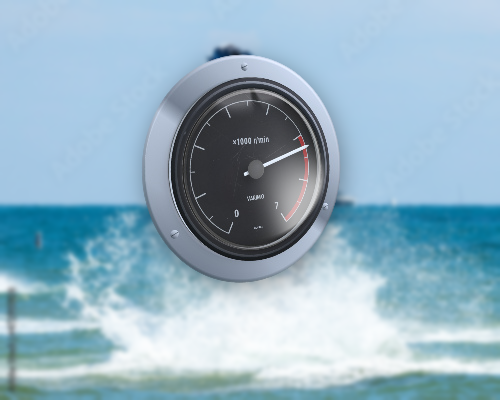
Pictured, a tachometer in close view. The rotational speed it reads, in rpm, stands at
5250 rpm
